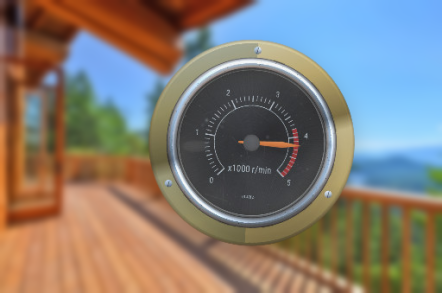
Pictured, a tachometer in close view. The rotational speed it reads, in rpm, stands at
4200 rpm
